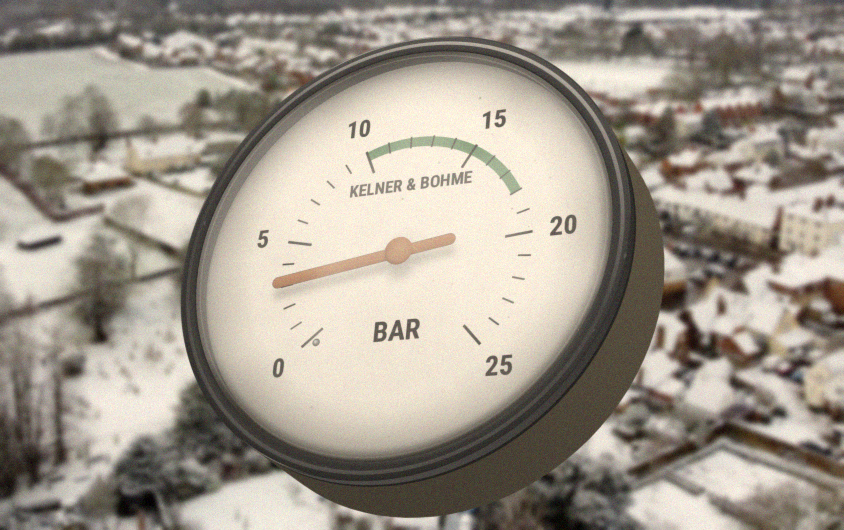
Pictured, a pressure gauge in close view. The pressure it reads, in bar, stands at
3 bar
